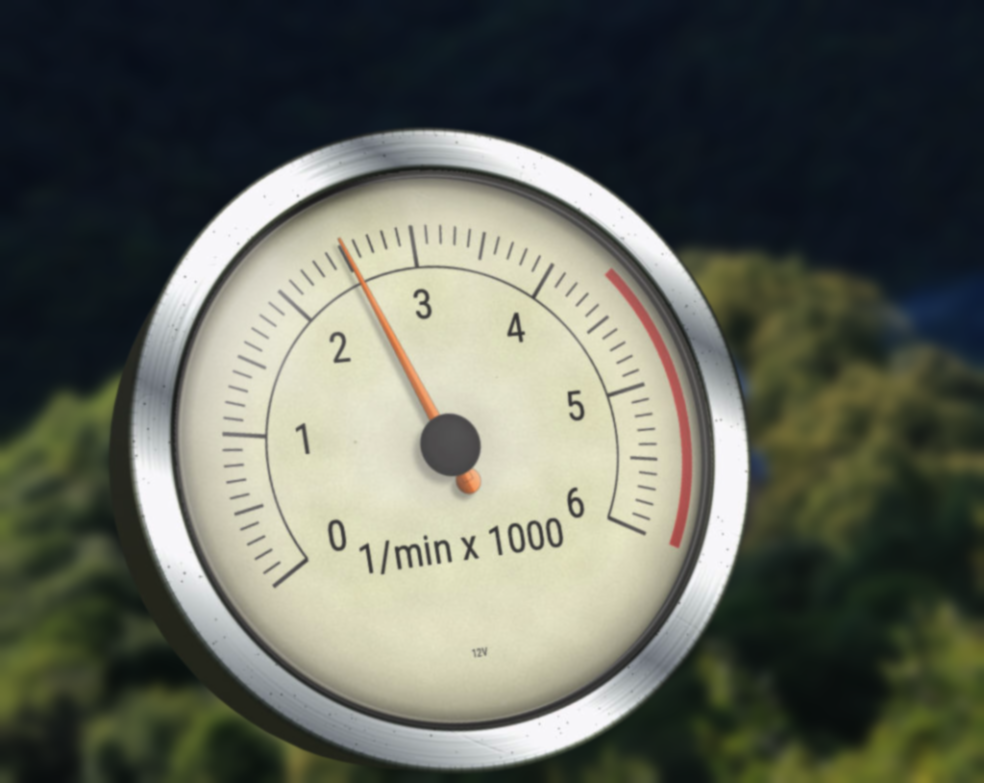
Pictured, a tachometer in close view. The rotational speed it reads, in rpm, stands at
2500 rpm
